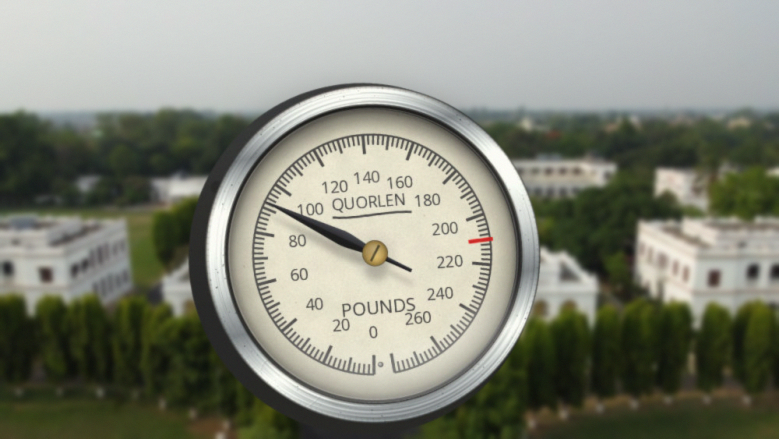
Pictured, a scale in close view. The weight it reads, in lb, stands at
92 lb
